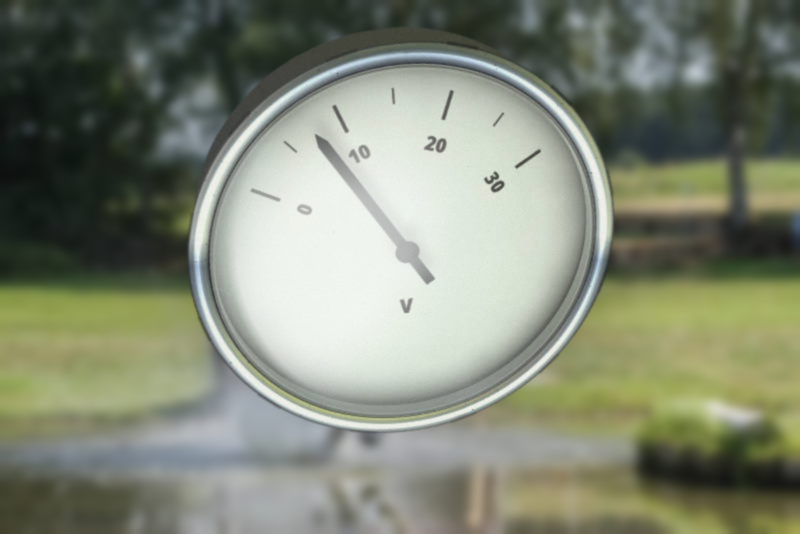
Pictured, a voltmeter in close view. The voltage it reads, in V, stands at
7.5 V
